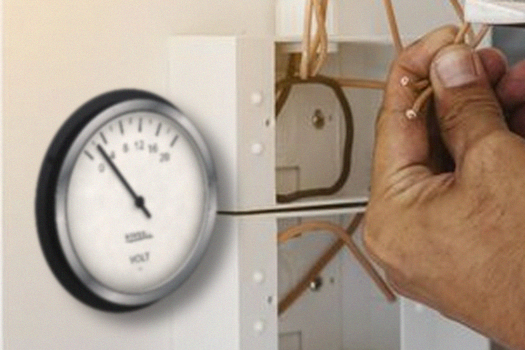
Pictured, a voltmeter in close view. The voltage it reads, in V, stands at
2 V
